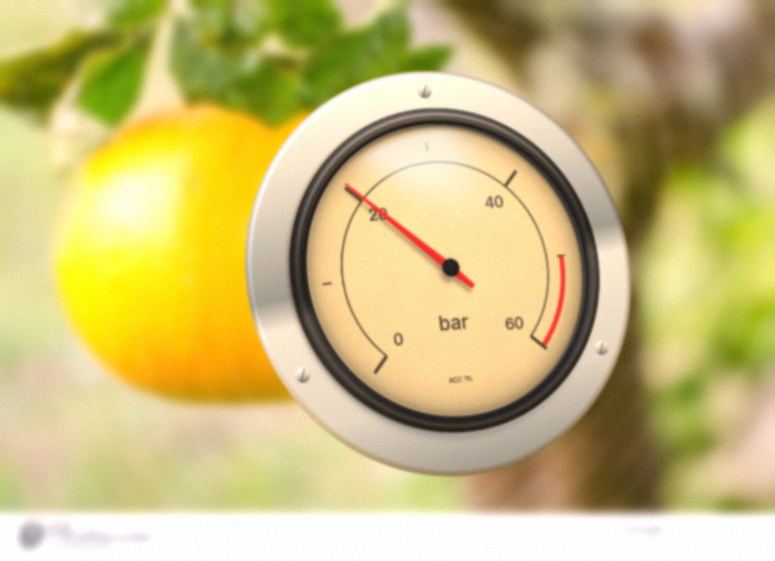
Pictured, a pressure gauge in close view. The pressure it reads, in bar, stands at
20 bar
